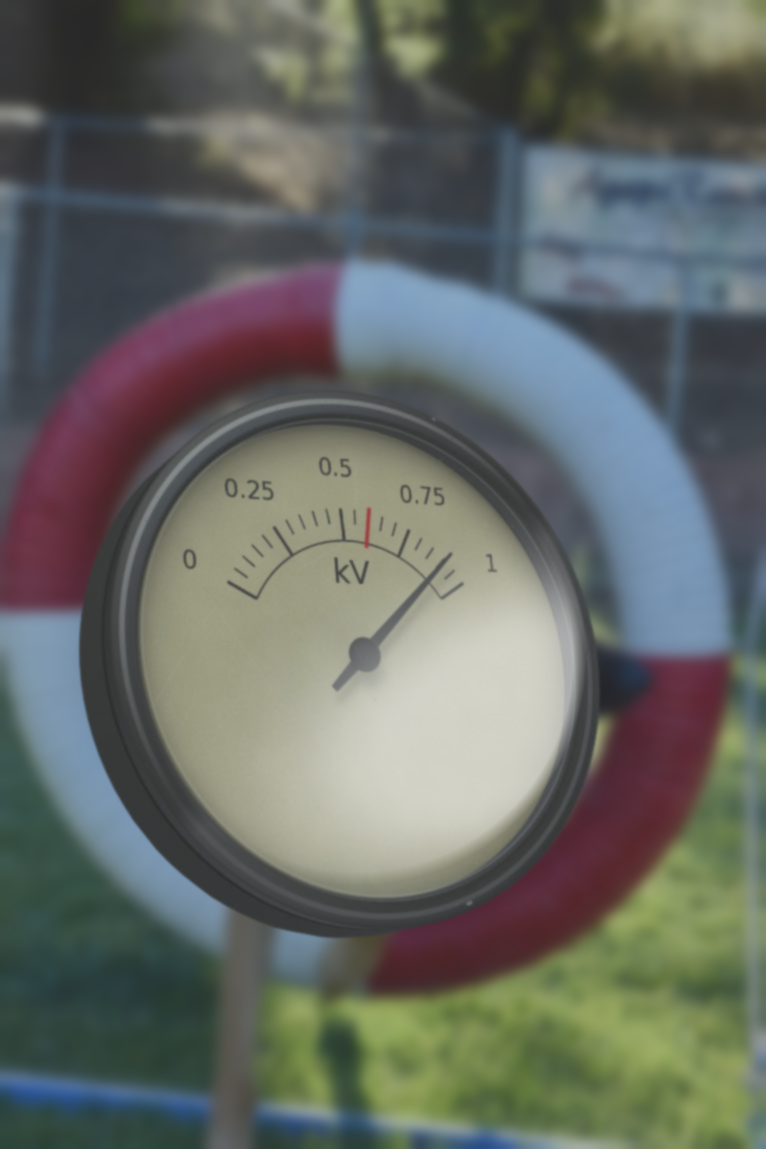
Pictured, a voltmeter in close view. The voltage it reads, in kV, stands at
0.9 kV
